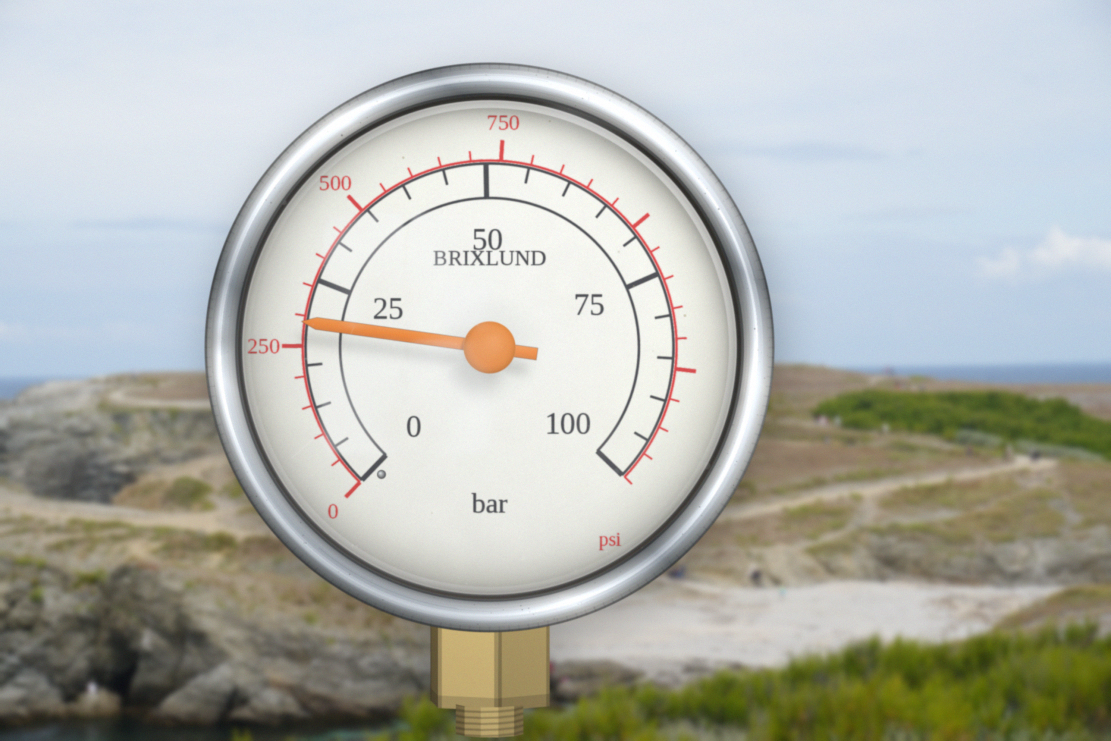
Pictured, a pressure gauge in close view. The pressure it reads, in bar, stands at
20 bar
